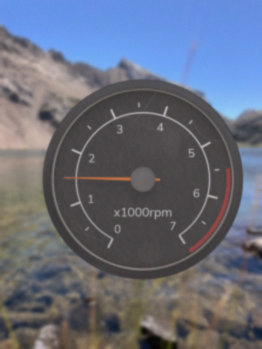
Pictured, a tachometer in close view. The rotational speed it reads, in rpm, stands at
1500 rpm
